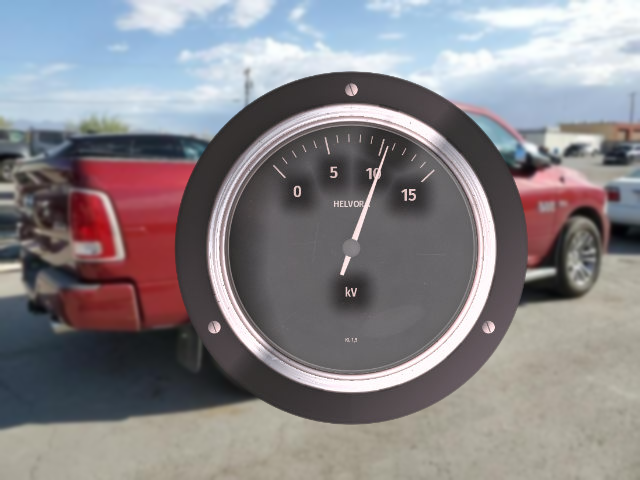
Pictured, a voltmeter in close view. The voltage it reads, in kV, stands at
10.5 kV
